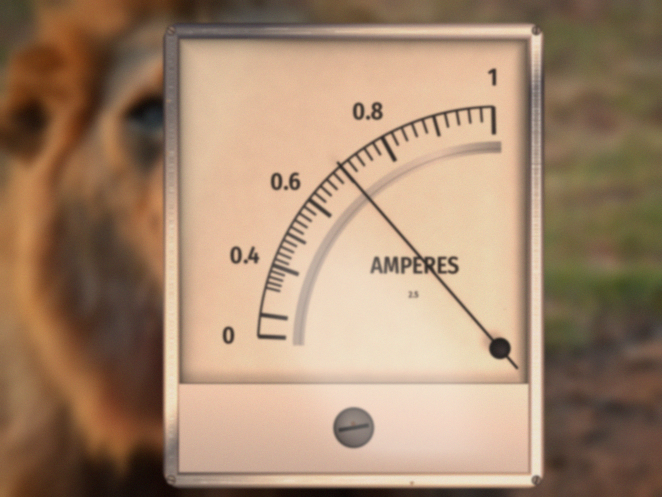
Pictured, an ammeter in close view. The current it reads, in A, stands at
0.7 A
